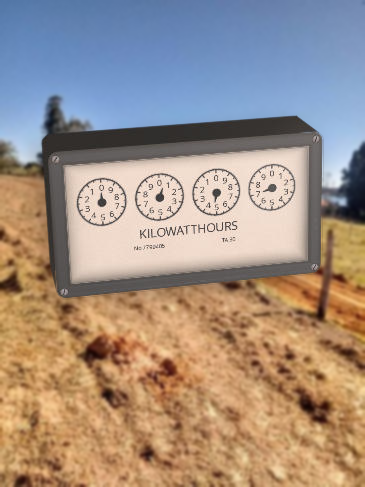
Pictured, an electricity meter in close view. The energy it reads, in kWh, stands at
47 kWh
